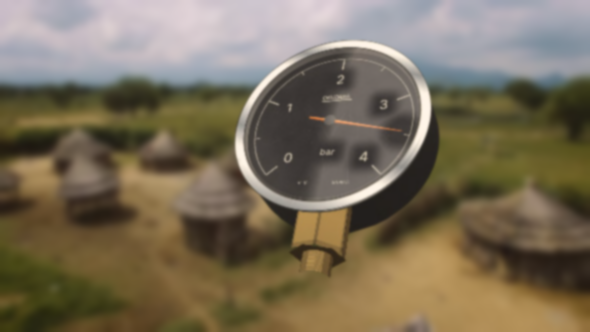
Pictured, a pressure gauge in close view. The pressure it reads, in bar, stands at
3.5 bar
